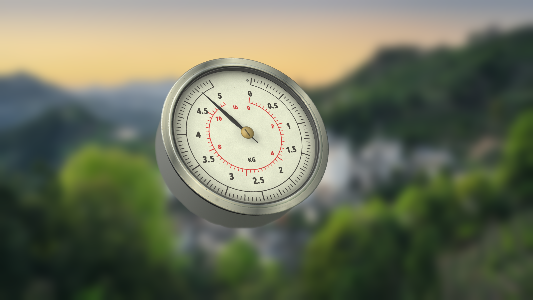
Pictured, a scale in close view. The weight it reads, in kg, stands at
4.75 kg
